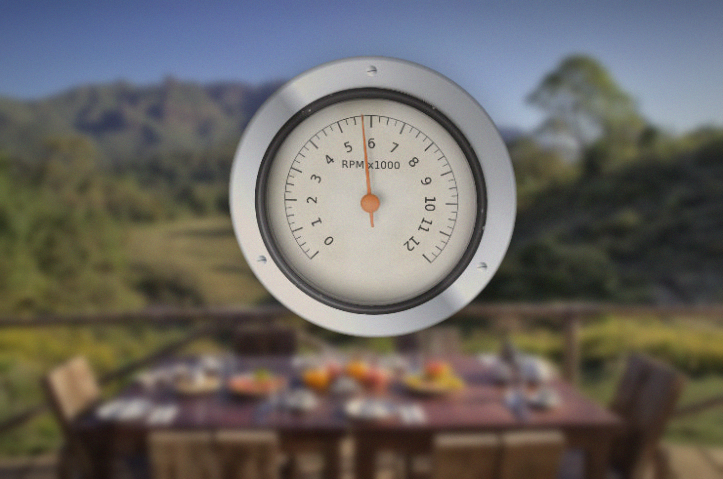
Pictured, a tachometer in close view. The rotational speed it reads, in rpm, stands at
5750 rpm
